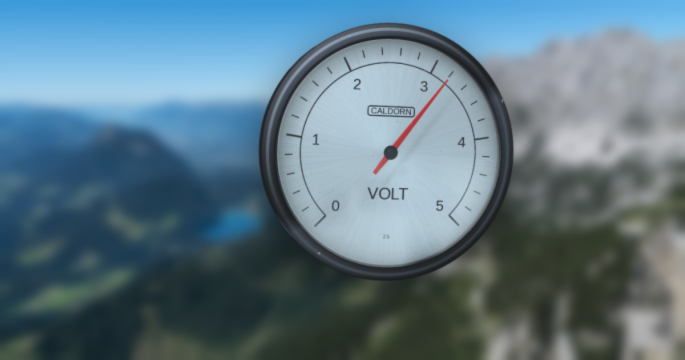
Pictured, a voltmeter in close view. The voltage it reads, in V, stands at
3.2 V
